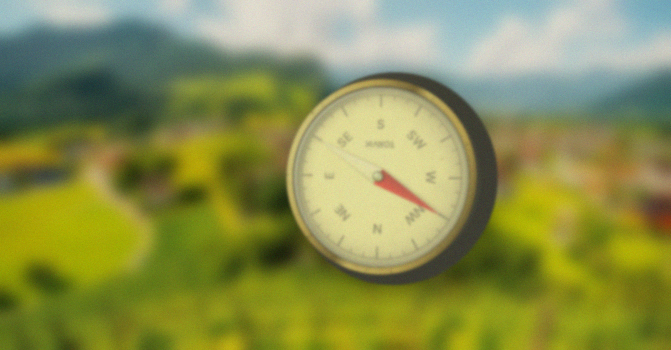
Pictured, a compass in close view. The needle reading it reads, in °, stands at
300 °
